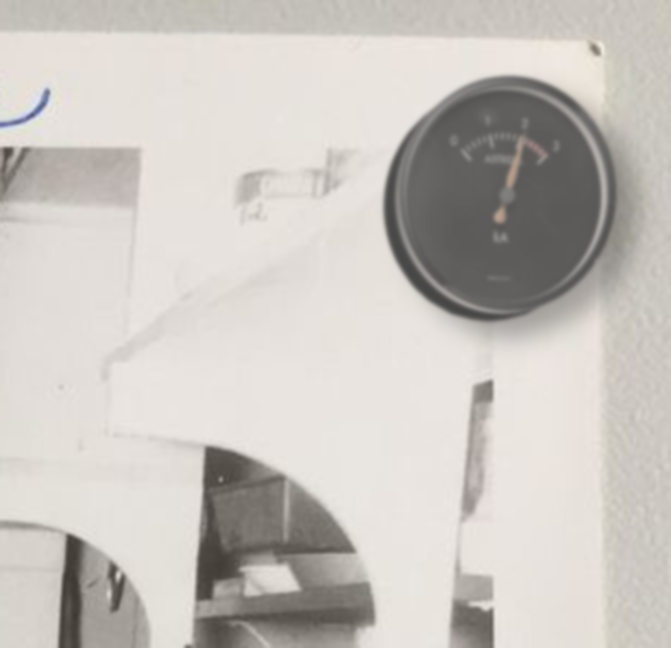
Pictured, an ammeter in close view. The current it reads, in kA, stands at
2 kA
